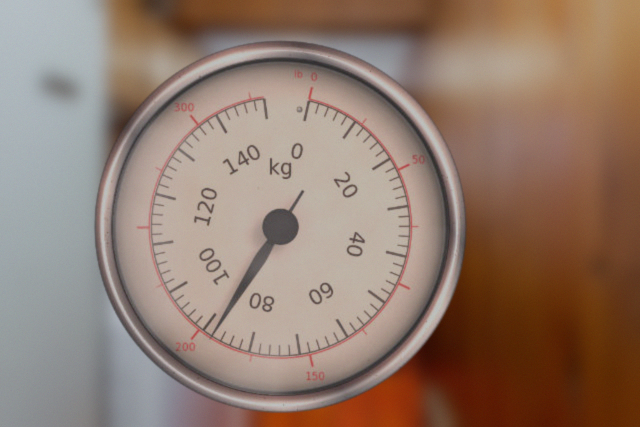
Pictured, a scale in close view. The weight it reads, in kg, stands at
88 kg
